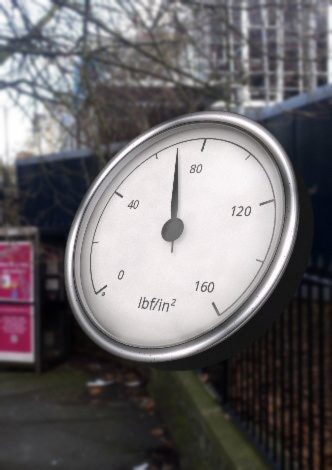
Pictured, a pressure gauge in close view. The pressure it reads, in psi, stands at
70 psi
